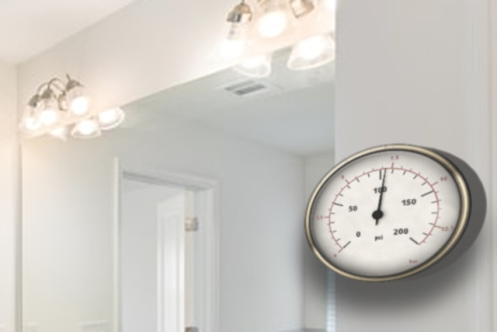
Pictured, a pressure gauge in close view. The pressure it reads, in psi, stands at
105 psi
